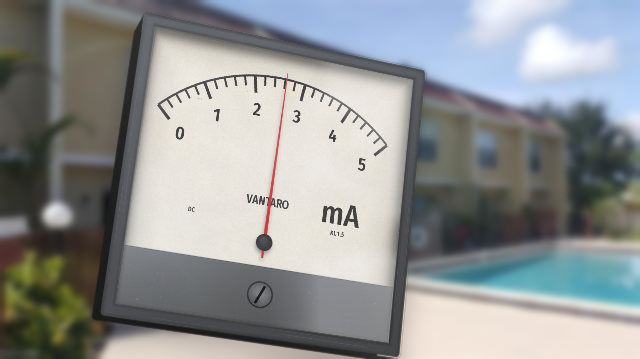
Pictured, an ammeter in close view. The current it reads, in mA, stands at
2.6 mA
